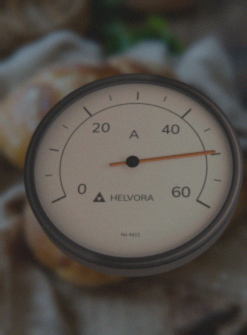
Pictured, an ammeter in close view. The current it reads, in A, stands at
50 A
